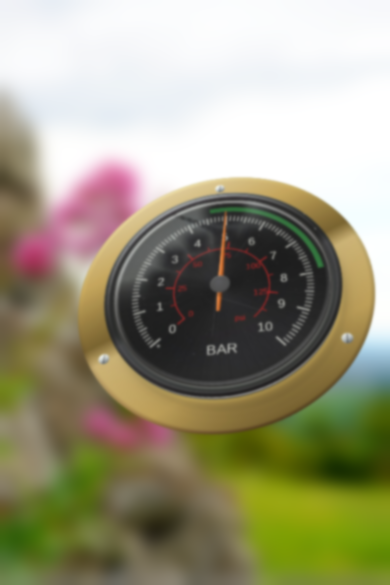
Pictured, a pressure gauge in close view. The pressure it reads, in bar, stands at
5 bar
